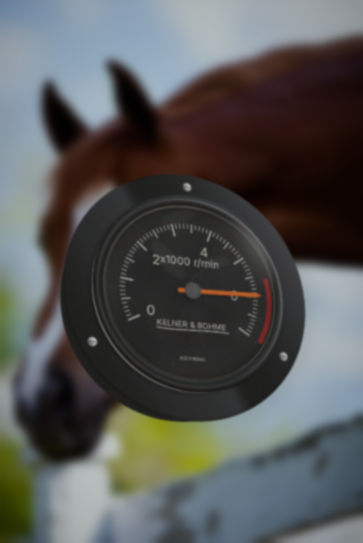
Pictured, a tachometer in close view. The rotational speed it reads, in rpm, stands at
6000 rpm
